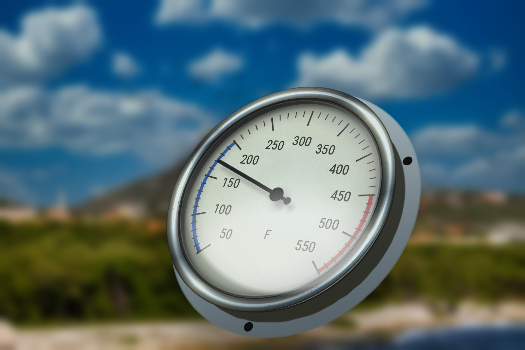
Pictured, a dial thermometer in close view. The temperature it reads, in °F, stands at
170 °F
